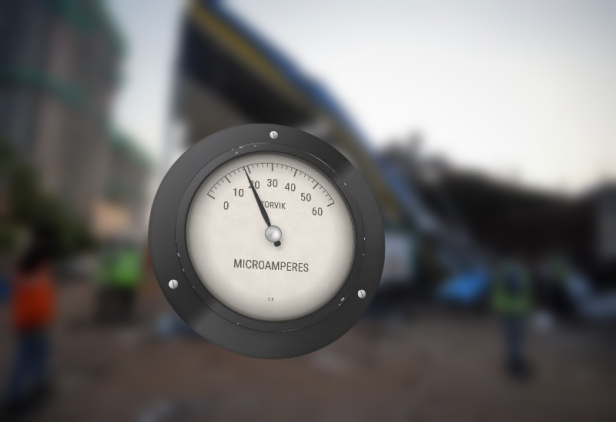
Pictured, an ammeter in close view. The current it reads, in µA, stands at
18 µA
